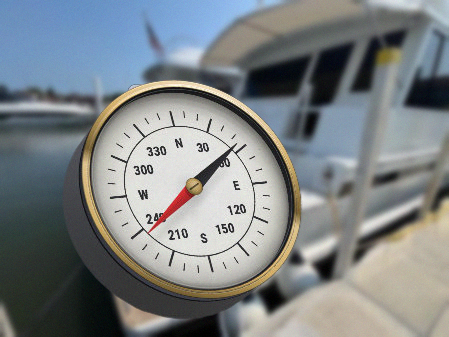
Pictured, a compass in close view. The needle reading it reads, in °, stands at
235 °
